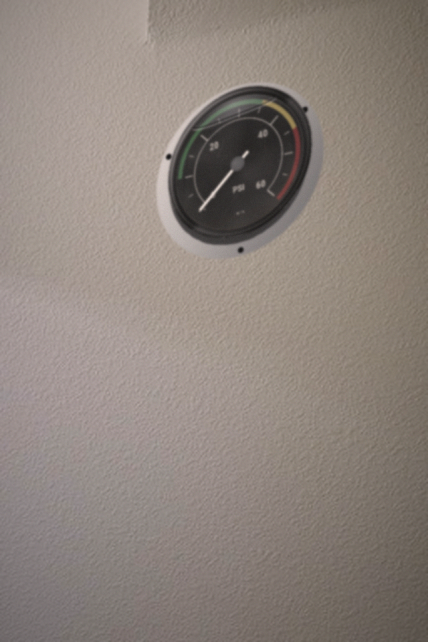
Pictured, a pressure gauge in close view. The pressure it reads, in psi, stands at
0 psi
